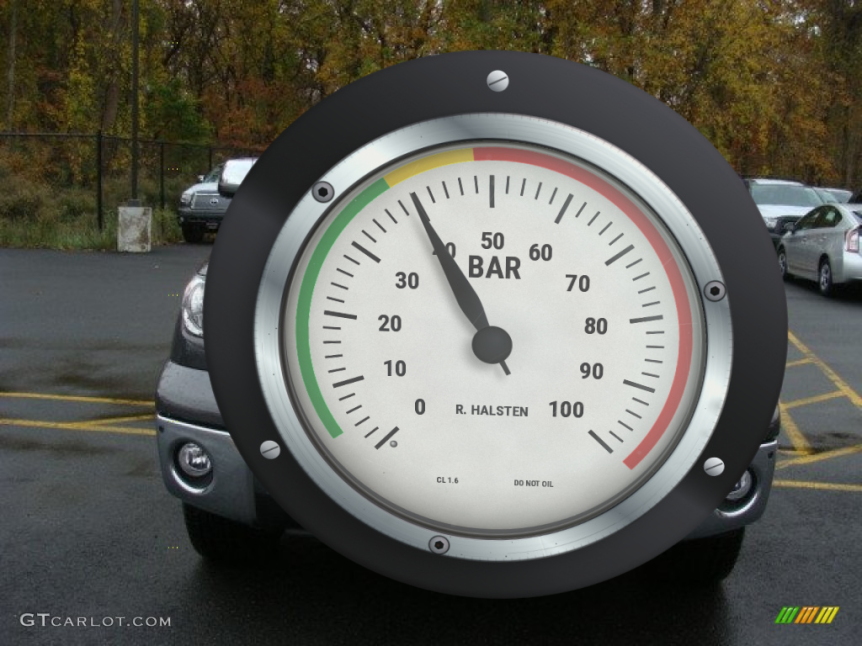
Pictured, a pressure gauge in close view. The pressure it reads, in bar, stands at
40 bar
